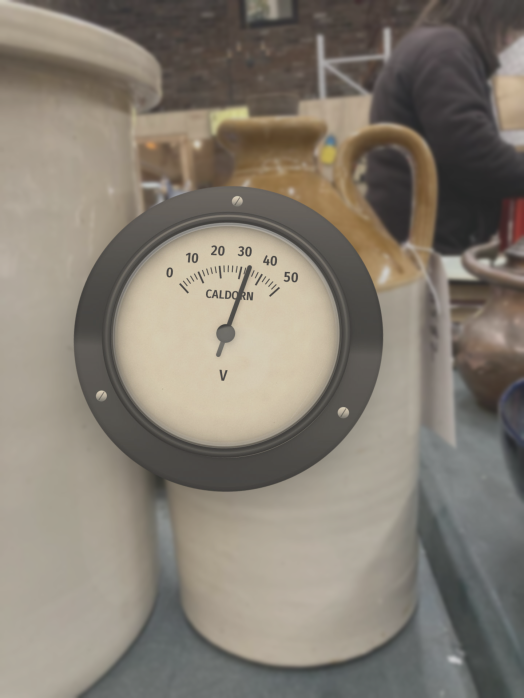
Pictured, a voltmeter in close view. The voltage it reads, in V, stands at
34 V
